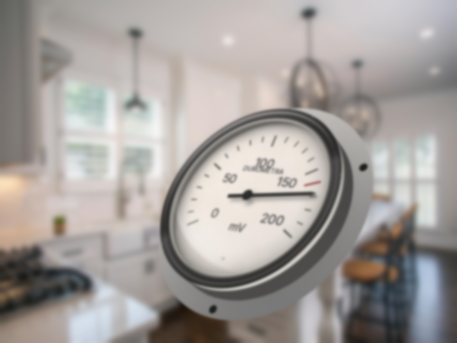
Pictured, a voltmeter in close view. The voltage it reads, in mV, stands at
170 mV
